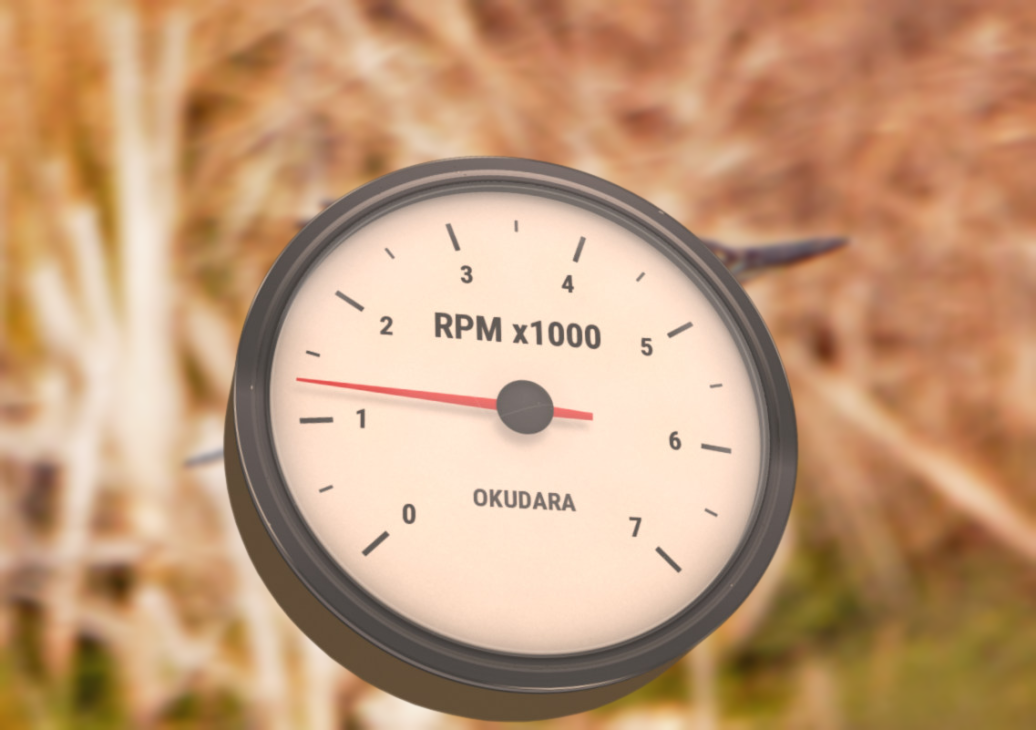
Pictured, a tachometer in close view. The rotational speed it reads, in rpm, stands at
1250 rpm
